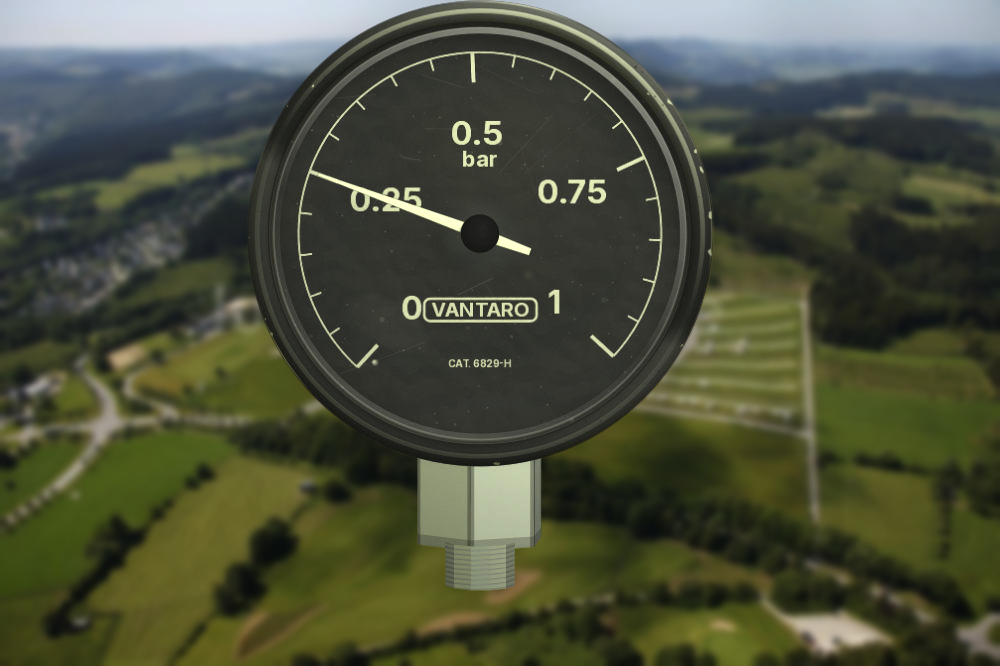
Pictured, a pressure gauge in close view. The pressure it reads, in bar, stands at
0.25 bar
